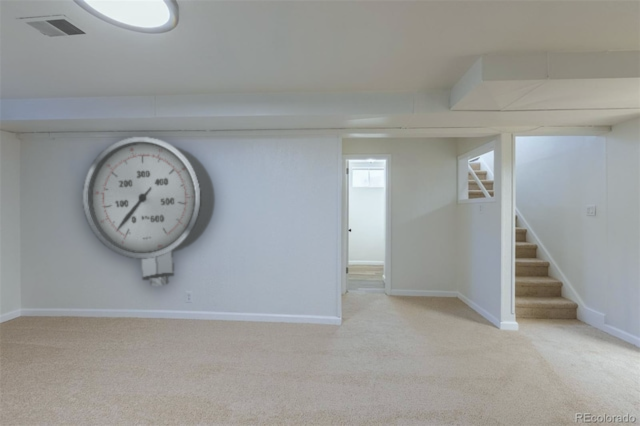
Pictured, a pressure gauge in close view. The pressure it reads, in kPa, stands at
25 kPa
